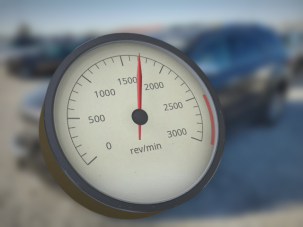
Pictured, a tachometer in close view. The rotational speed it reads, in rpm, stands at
1700 rpm
